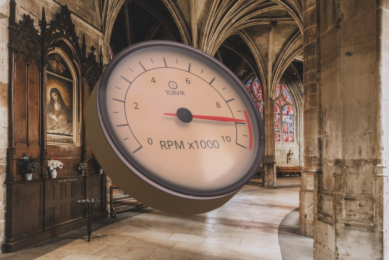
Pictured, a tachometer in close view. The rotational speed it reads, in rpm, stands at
9000 rpm
